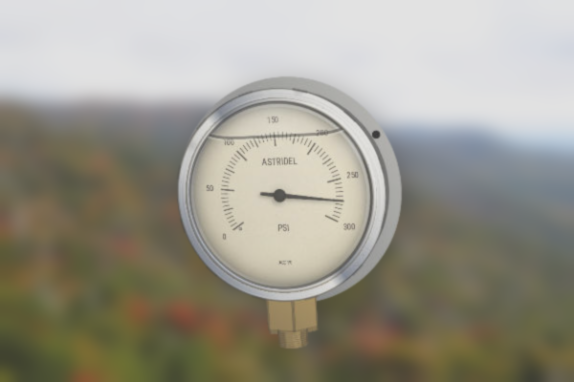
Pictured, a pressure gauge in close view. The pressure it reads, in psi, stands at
275 psi
